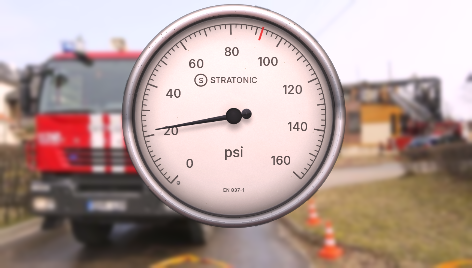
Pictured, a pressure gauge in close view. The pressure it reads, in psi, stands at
22 psi
